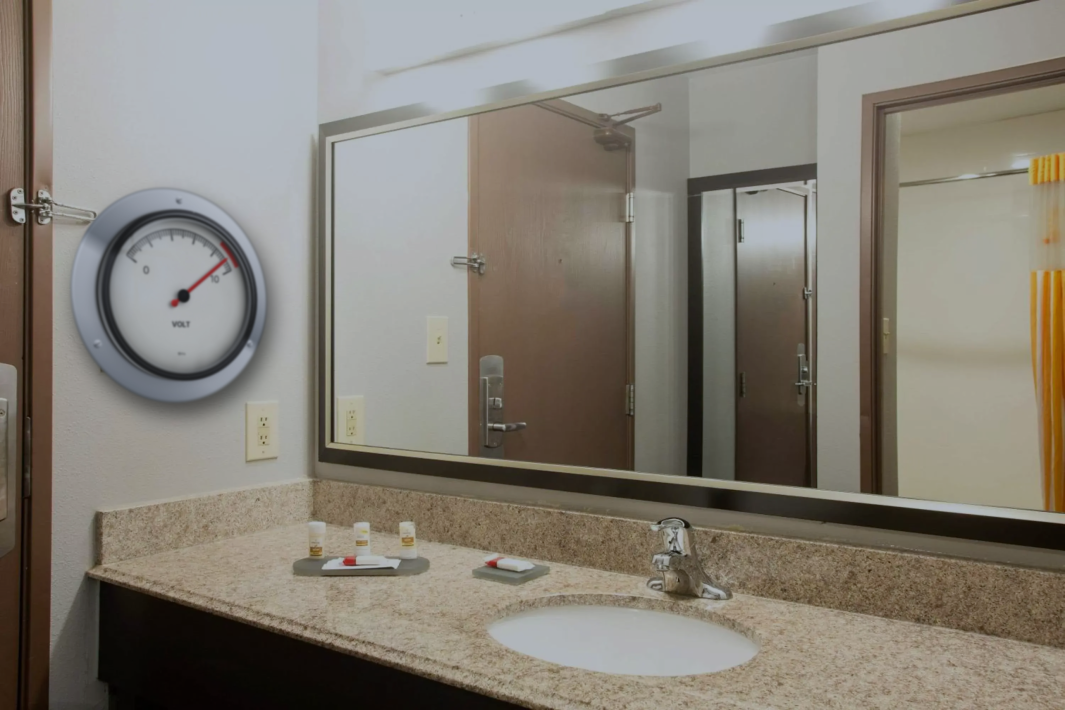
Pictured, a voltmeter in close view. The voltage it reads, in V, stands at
9 V
